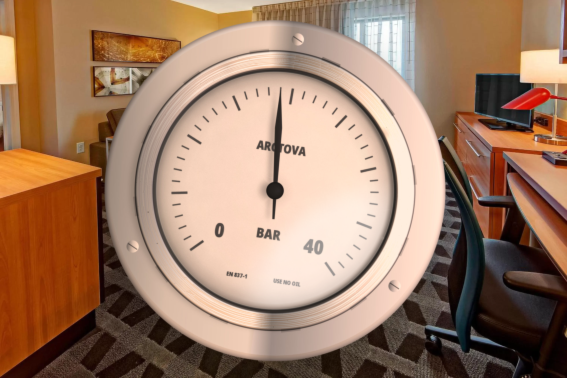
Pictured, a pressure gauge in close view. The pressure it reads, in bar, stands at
19 bar
